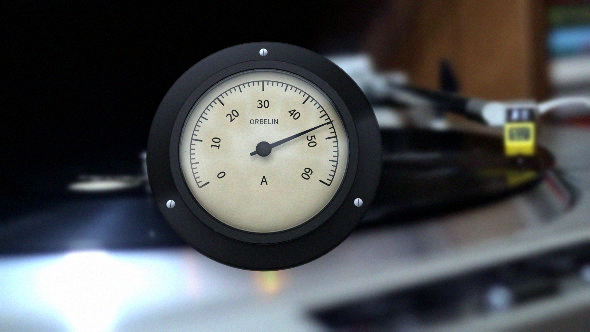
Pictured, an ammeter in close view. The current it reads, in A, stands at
47 A
